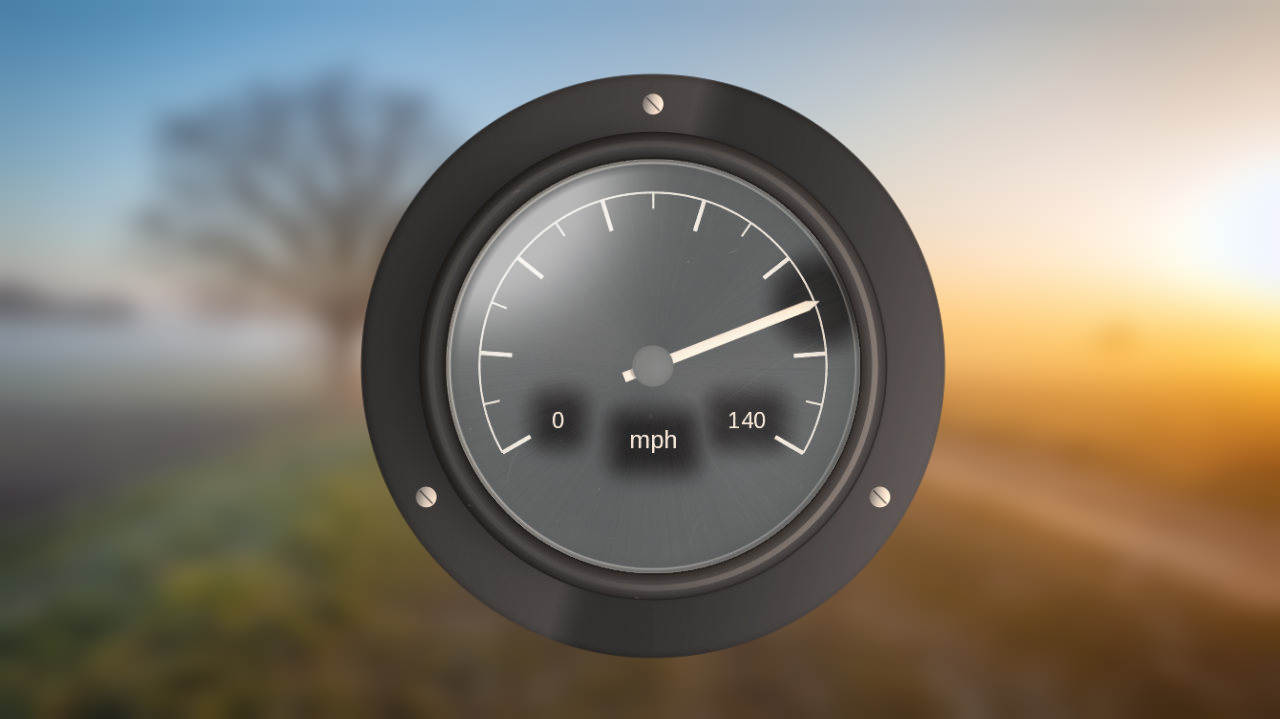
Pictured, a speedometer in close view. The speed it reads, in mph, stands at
110 mph
